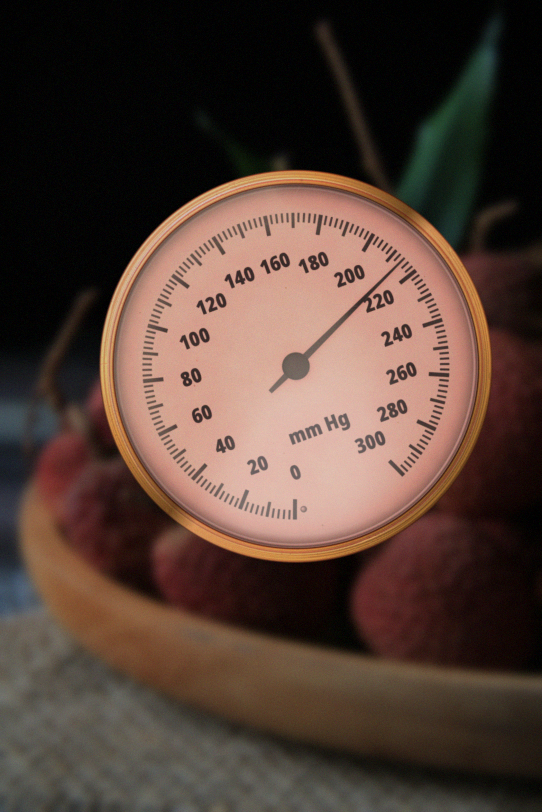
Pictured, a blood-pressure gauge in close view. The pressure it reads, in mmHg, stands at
214 mmHg
